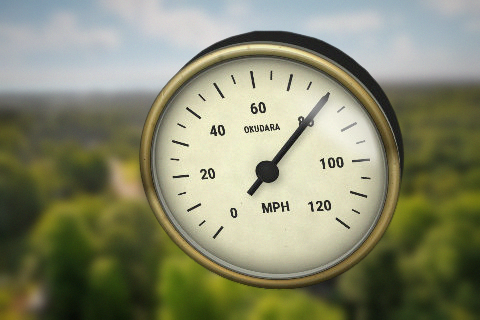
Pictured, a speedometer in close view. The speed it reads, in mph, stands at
80 mph
